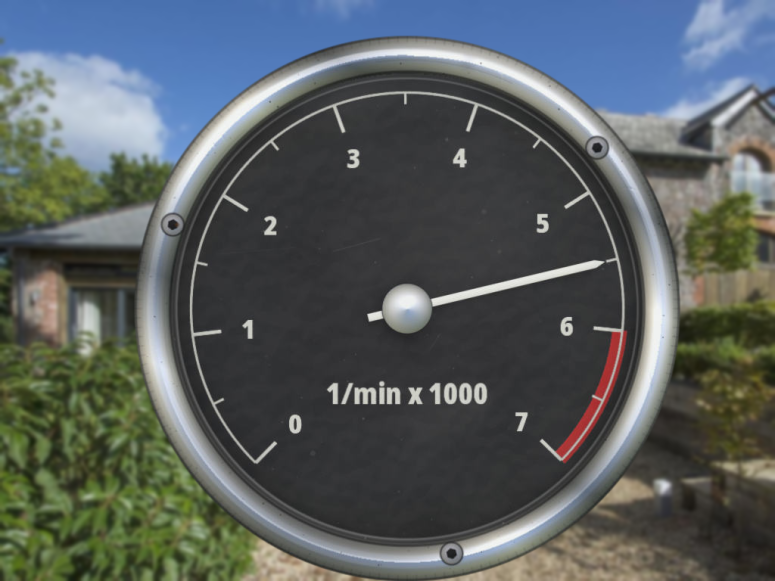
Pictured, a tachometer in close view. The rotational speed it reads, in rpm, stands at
5500 rpm
